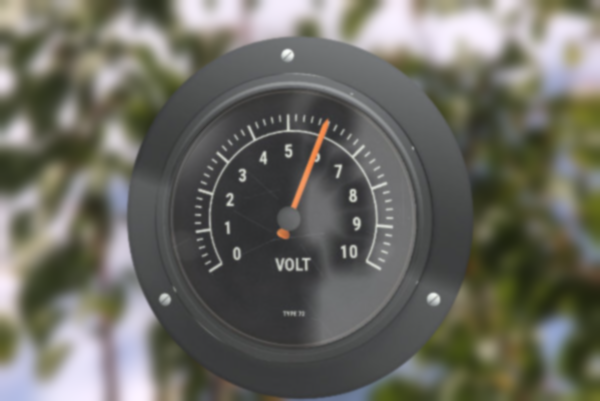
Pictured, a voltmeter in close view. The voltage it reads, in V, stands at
6 V
